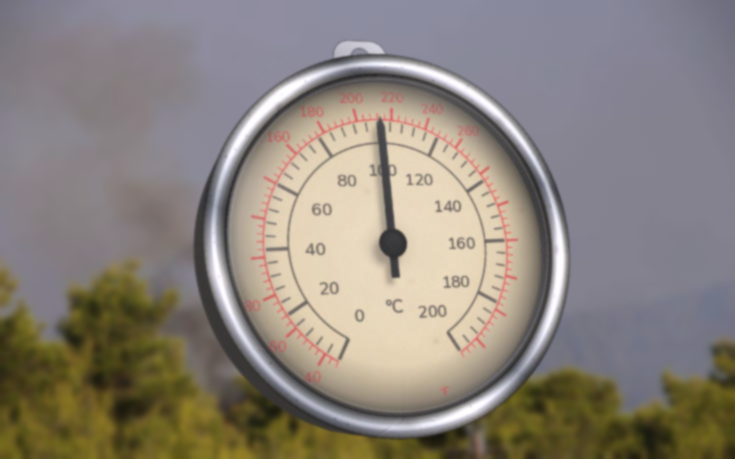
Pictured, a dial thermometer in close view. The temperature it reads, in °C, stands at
100 °C
